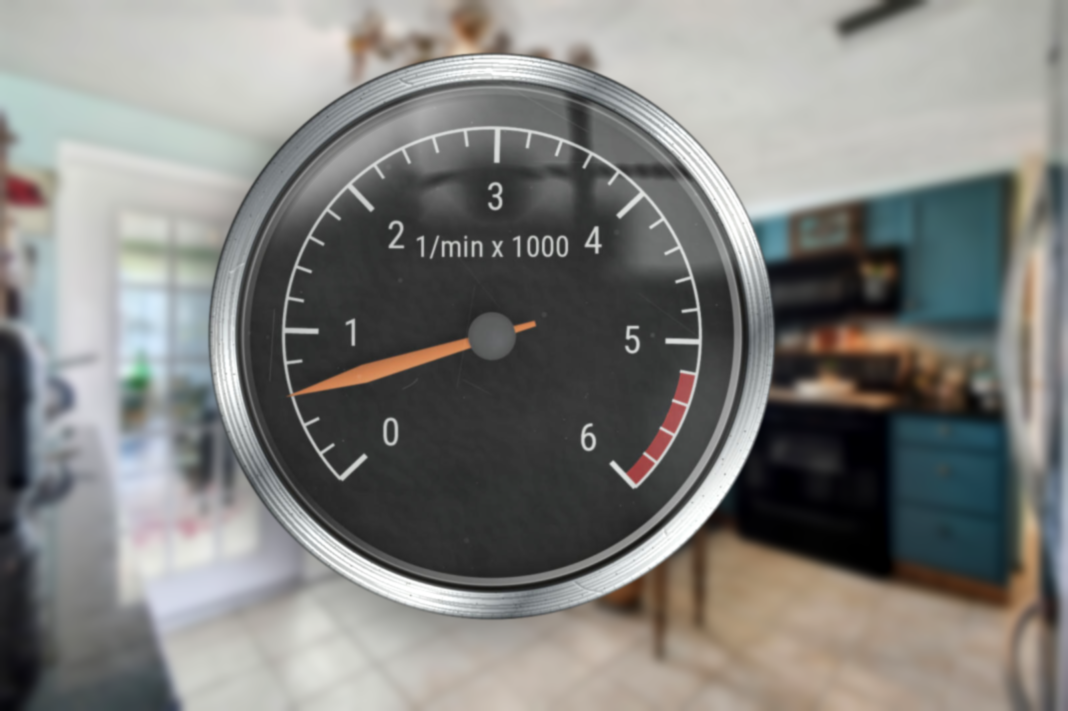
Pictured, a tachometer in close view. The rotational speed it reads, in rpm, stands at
600 rpm
